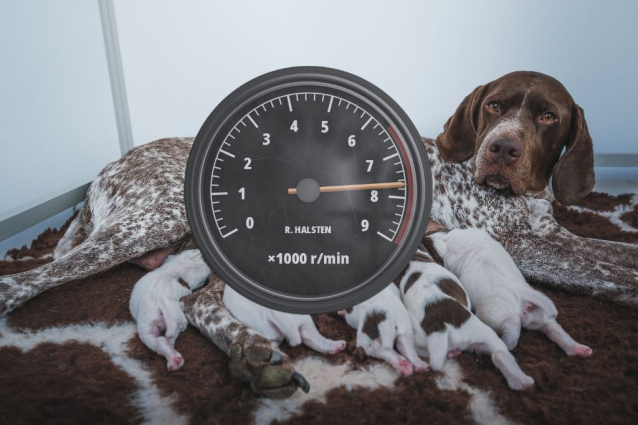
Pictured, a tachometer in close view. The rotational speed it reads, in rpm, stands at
7700 rpm
